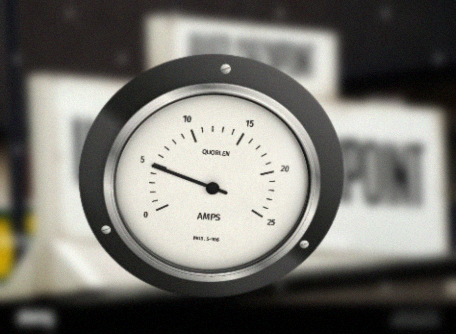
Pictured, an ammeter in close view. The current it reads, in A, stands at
5 A
